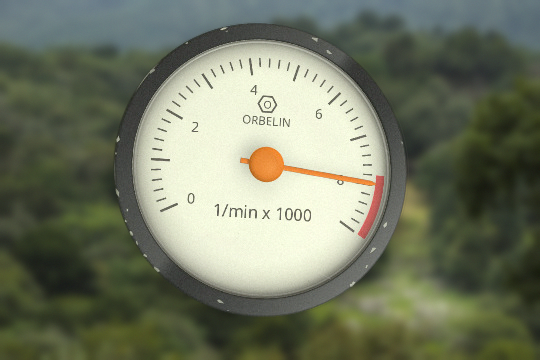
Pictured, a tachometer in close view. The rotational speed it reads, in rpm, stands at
8000 rpm
